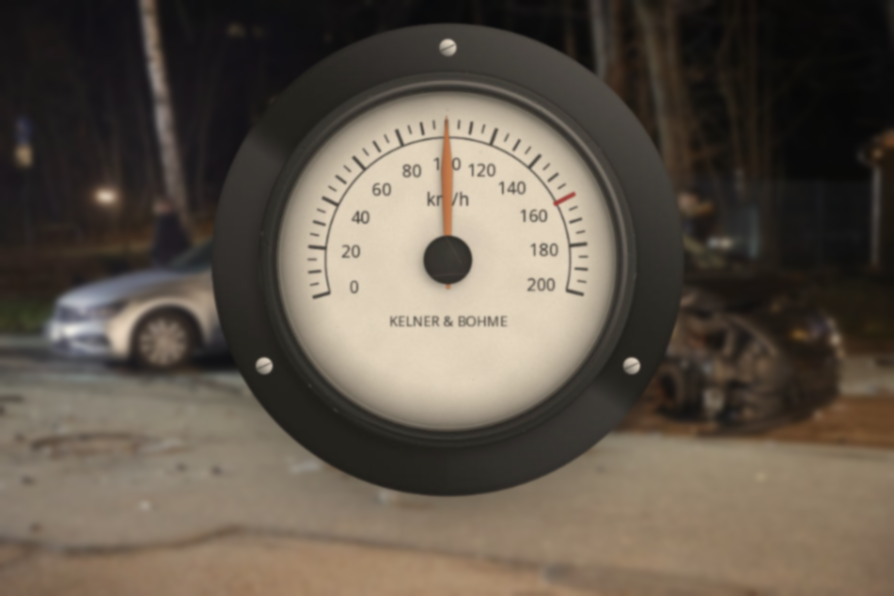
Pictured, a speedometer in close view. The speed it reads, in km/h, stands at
100 km/h
